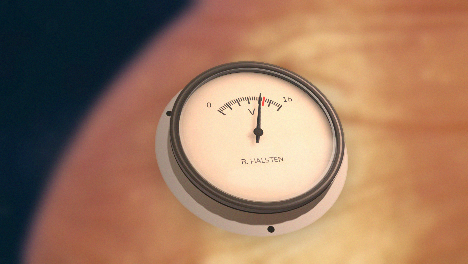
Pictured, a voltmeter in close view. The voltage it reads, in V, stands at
10 V
